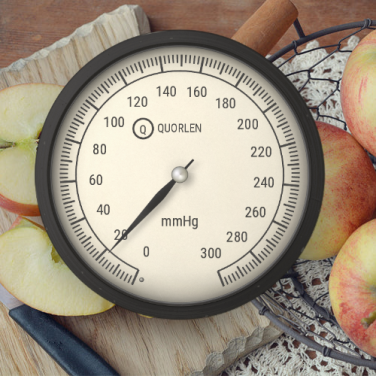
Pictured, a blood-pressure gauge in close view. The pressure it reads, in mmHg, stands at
18 mmHg
